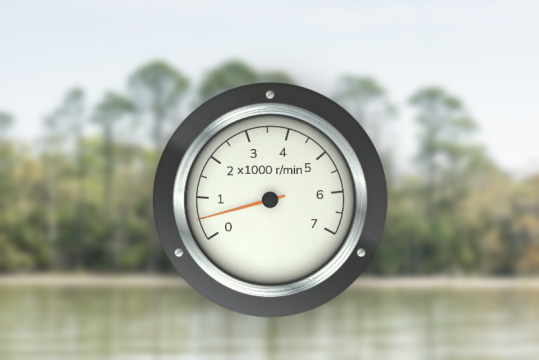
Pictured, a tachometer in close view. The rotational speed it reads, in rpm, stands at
500 rpm
